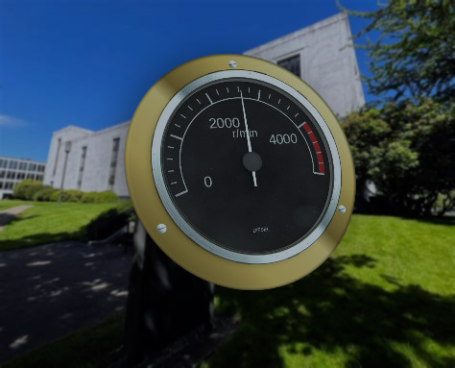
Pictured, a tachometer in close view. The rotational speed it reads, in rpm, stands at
2600 rpm
